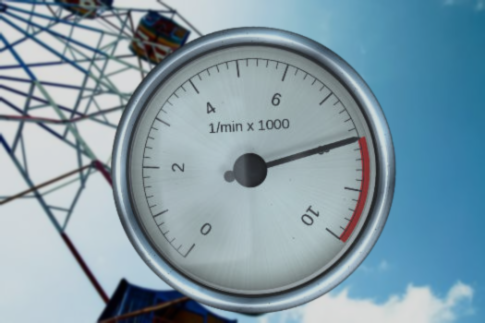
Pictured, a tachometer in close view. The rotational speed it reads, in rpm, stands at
8000 rpm
